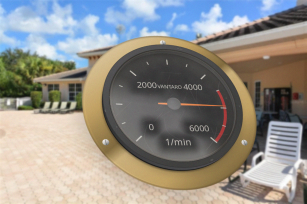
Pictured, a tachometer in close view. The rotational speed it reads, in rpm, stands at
5000 rpm
